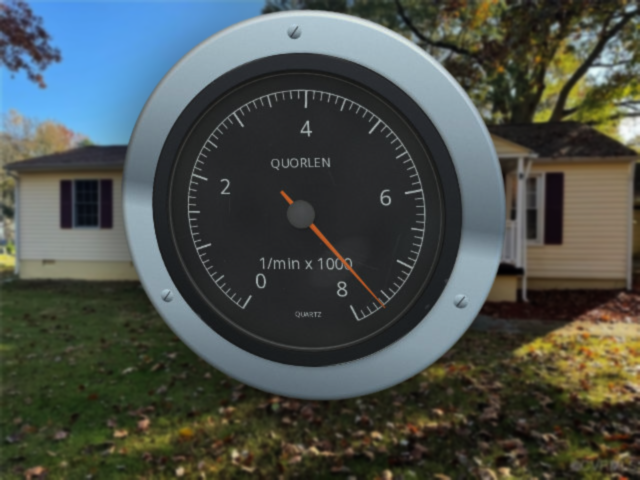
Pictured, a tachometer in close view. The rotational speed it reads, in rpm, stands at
7600 rpm
